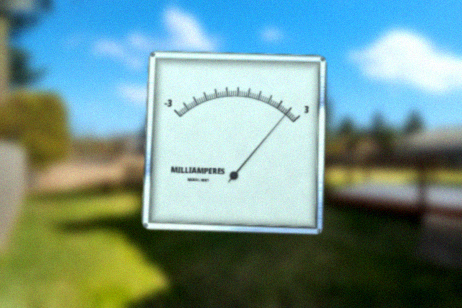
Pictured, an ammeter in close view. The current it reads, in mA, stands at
2.5 mA
